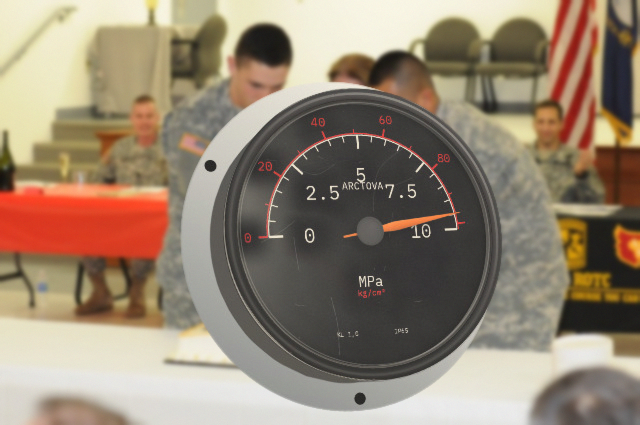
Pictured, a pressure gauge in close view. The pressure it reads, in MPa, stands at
9.5 MPa
